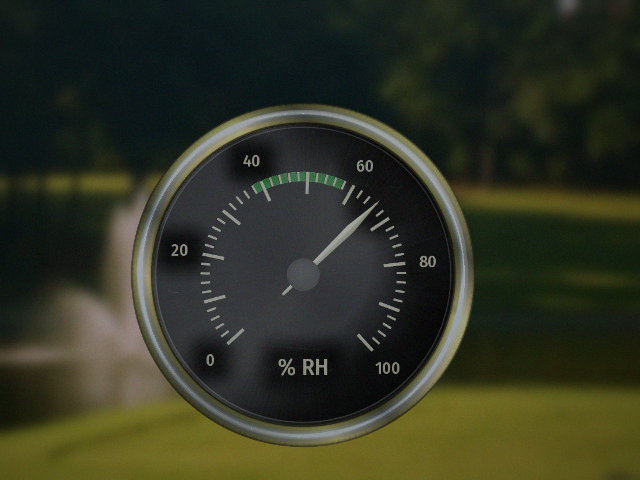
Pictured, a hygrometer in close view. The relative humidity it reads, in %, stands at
66 %
